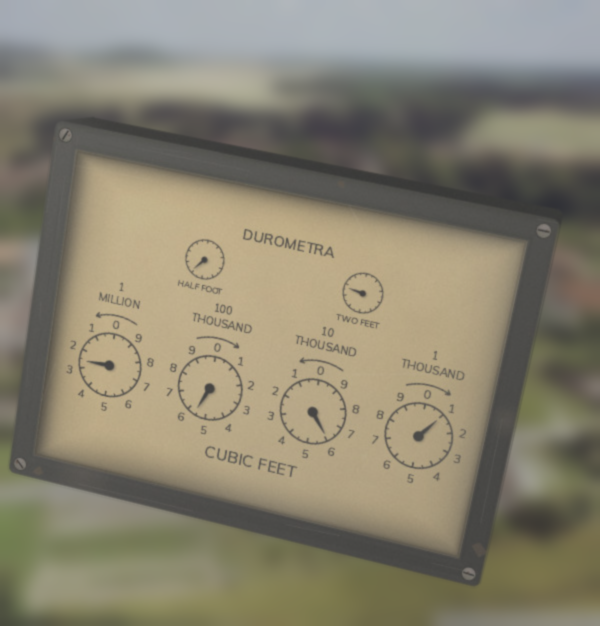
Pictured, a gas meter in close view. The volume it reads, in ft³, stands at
256100 ft³
